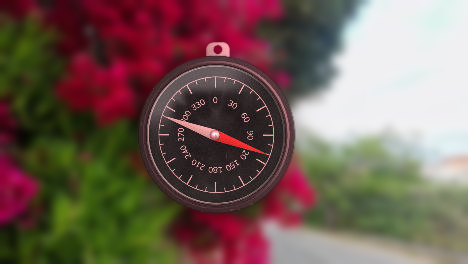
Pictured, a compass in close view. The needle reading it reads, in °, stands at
110 °
